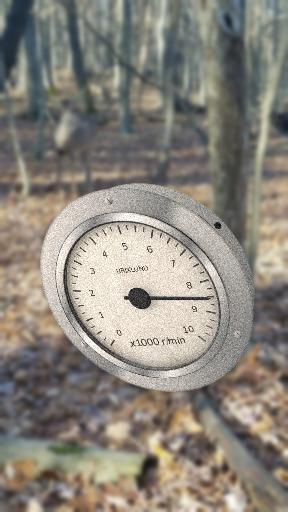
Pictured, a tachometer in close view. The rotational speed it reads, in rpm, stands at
8500 rpm
